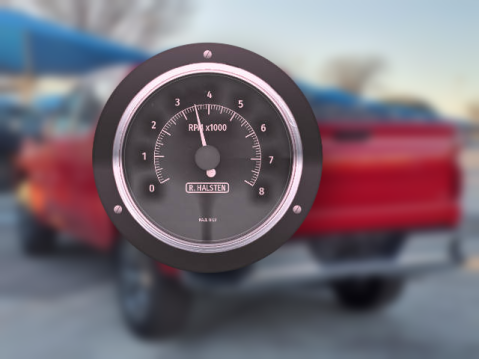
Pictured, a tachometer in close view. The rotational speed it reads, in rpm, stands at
3500 rpm
